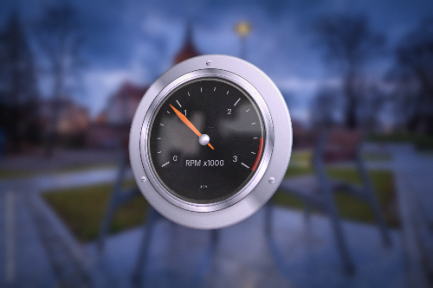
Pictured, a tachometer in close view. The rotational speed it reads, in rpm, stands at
900 rpm
